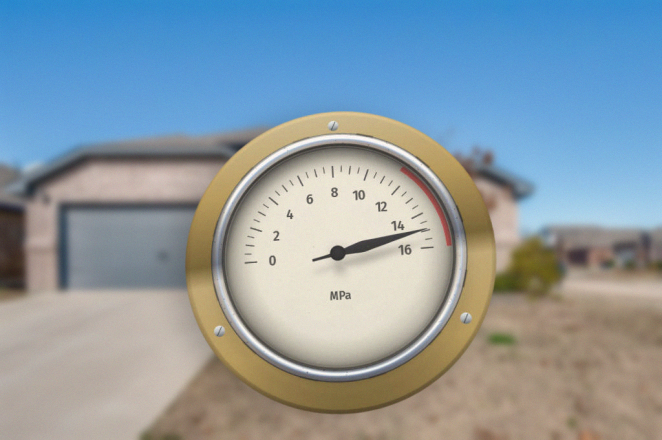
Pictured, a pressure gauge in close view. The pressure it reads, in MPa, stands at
15 MPa
